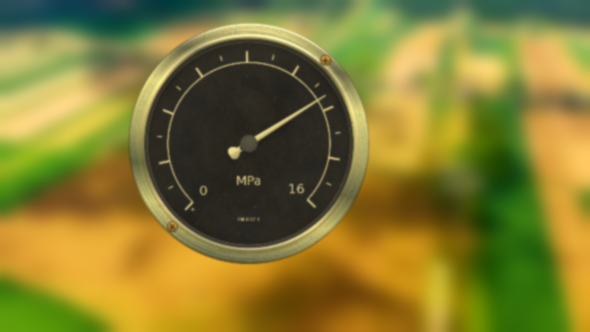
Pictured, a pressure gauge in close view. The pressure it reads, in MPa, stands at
11.5 MPa
